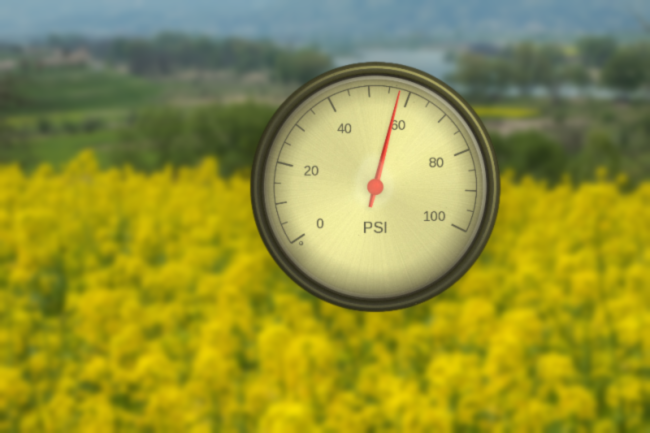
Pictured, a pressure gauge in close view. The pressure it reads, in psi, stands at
57.5 psi
